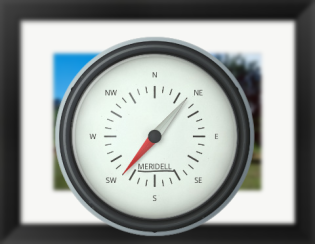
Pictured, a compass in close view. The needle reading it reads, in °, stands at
220 °
